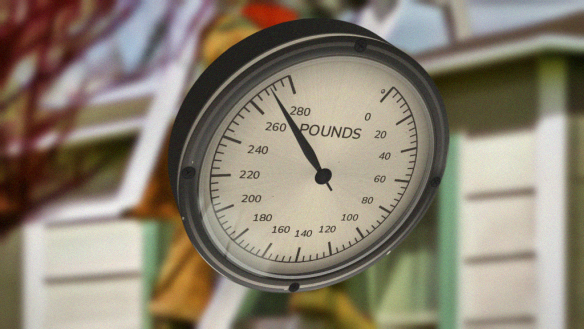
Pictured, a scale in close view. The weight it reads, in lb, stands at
270 lb
